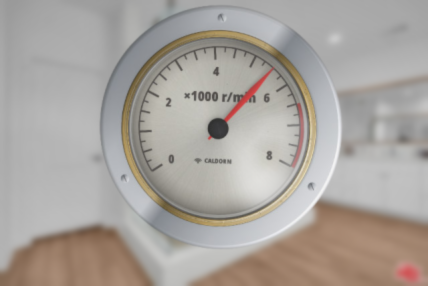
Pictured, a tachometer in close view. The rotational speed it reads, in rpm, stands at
5500 rpm
